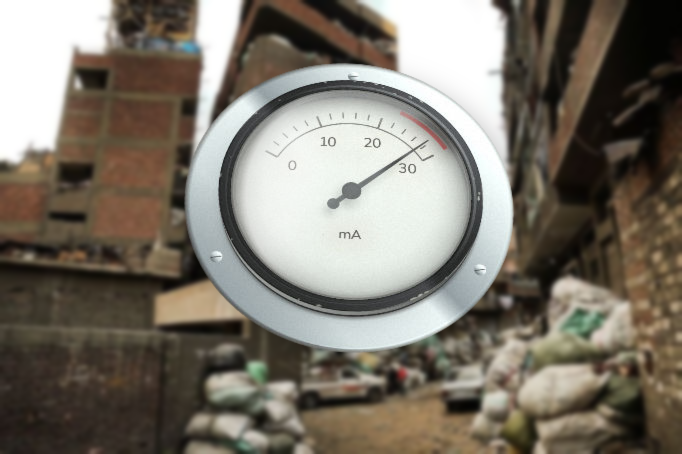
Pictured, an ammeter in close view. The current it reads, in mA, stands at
28 mA
